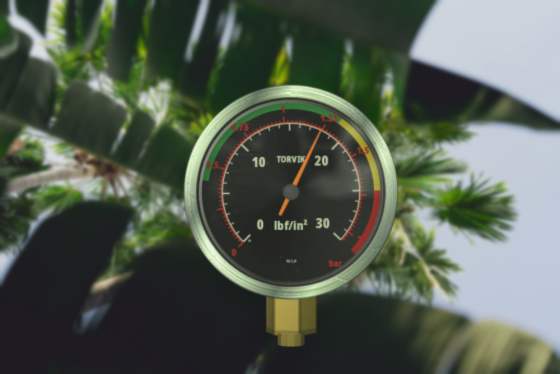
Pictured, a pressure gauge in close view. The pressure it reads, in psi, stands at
18 psi
